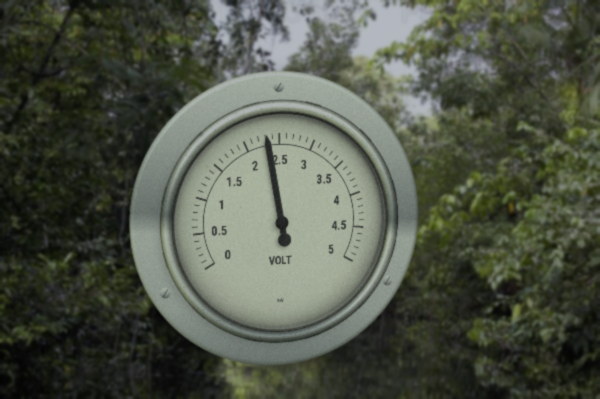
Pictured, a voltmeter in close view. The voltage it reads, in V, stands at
2.3 V
